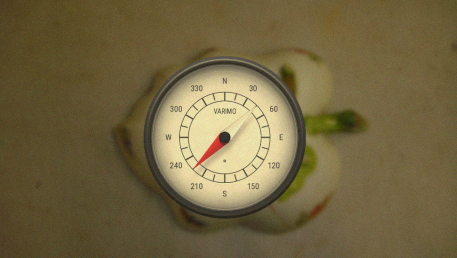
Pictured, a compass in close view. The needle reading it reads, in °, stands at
225 °
